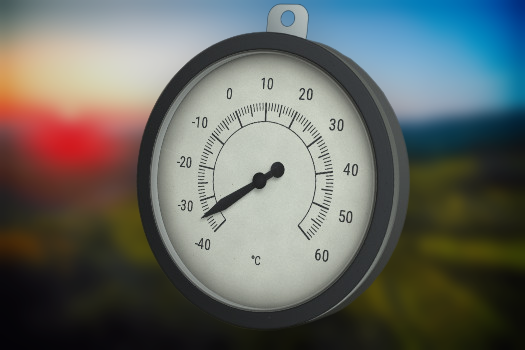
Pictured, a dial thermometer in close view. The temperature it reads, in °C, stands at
-35 °C
